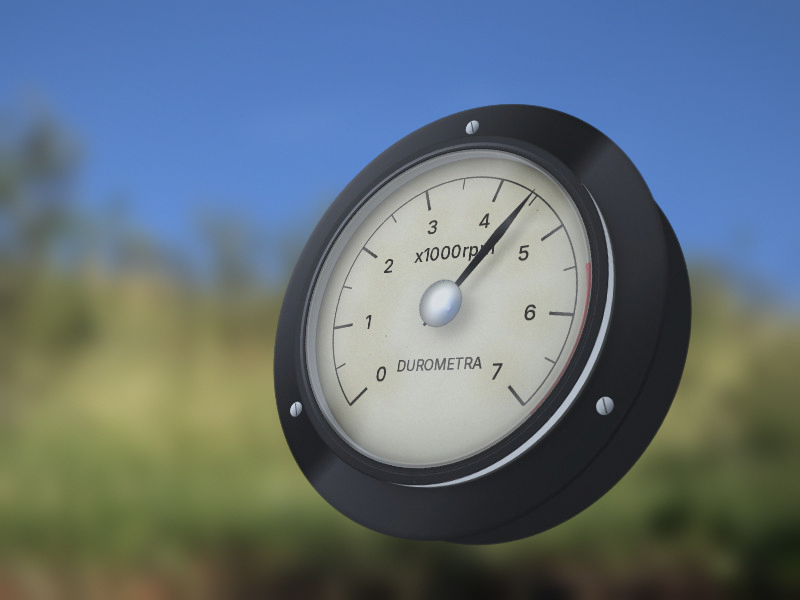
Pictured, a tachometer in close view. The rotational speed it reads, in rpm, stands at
4500 rpm
